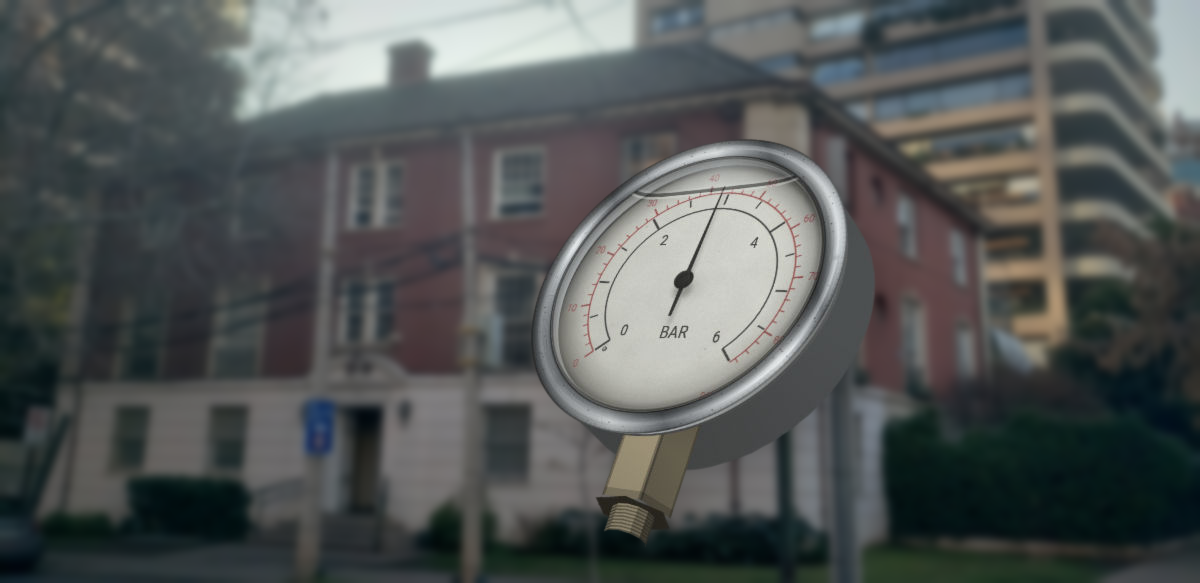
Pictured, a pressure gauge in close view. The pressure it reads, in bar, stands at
3 bar
